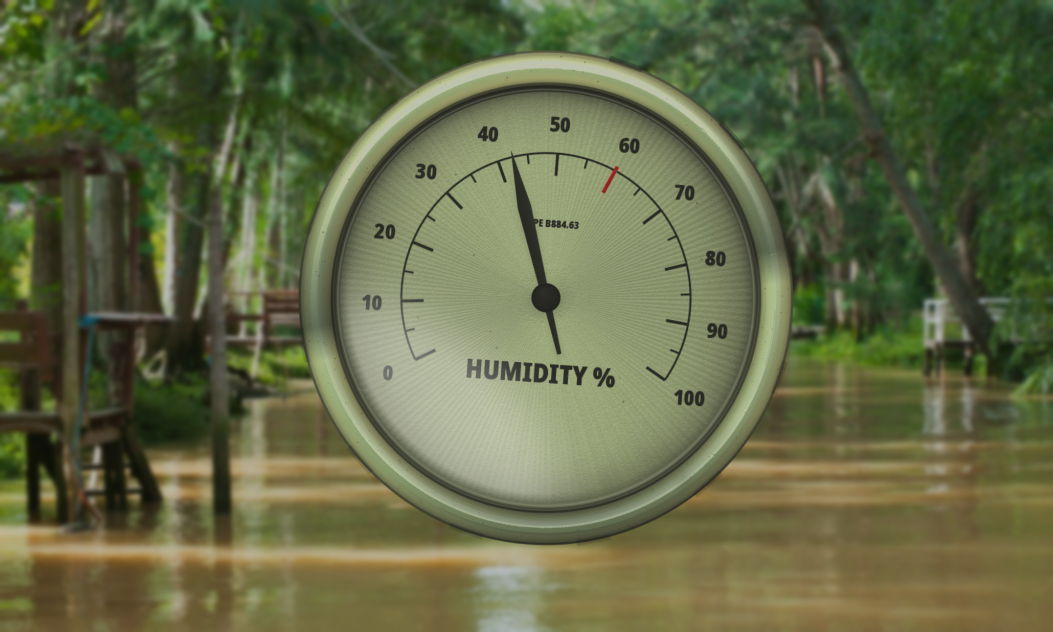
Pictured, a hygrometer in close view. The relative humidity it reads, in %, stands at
42.5 %
